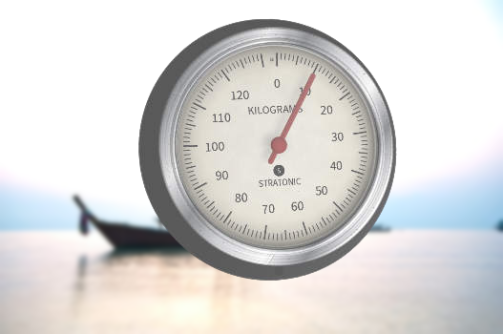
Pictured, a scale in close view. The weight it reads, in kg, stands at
10 kg
